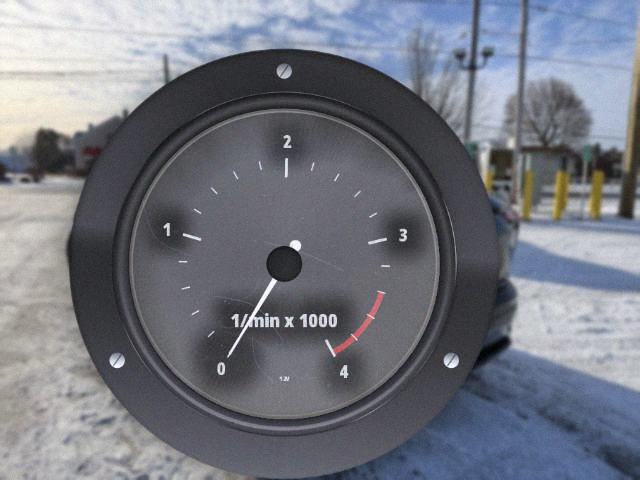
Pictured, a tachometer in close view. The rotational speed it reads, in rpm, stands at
0 rpm
